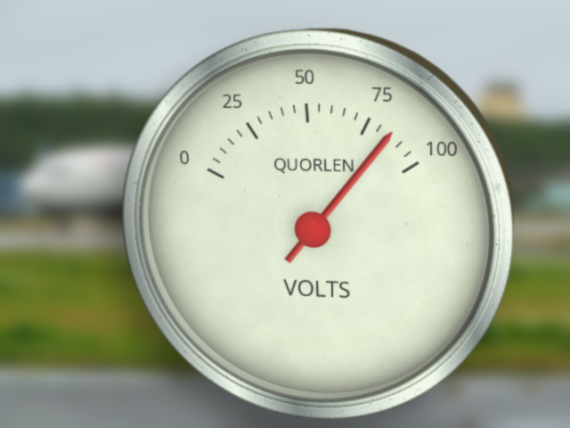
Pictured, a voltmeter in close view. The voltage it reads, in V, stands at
85 V
